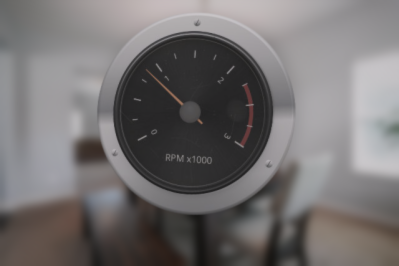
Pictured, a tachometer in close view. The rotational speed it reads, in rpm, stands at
875 rpm
